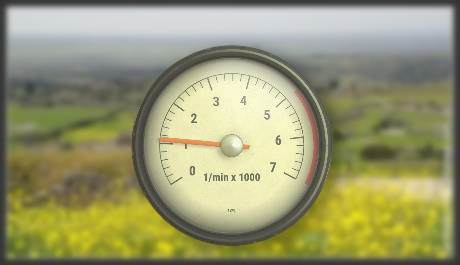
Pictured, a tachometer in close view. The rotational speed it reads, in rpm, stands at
1100 rpm
